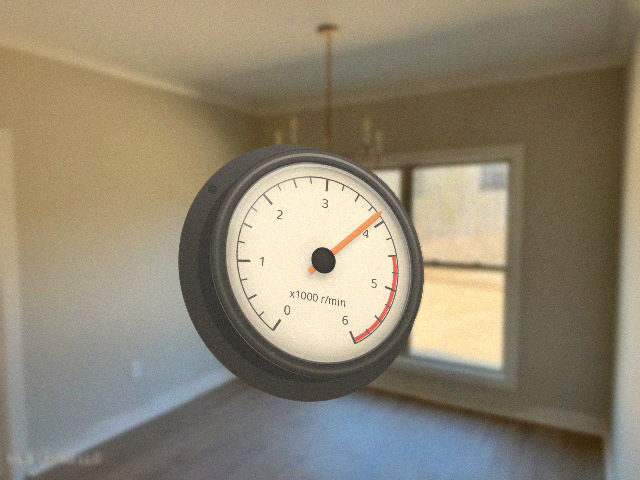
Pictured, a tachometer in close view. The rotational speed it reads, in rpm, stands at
3875 rpm
